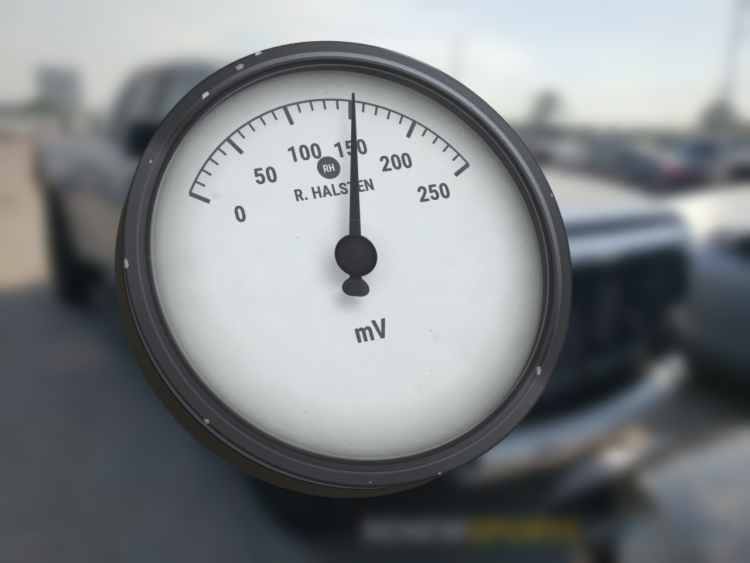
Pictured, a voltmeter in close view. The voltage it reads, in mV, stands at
150 mV
